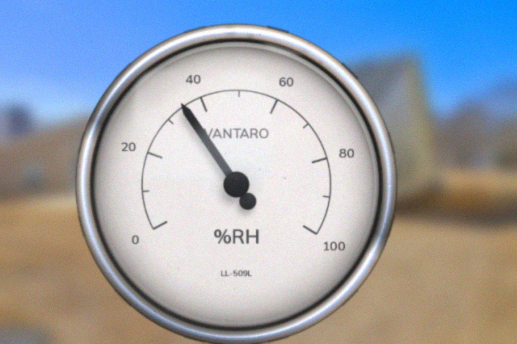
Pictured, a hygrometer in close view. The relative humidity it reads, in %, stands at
35 %
